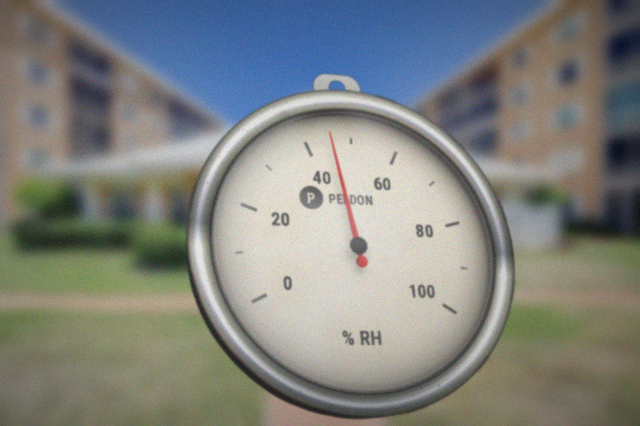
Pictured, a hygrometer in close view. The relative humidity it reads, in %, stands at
45 %
